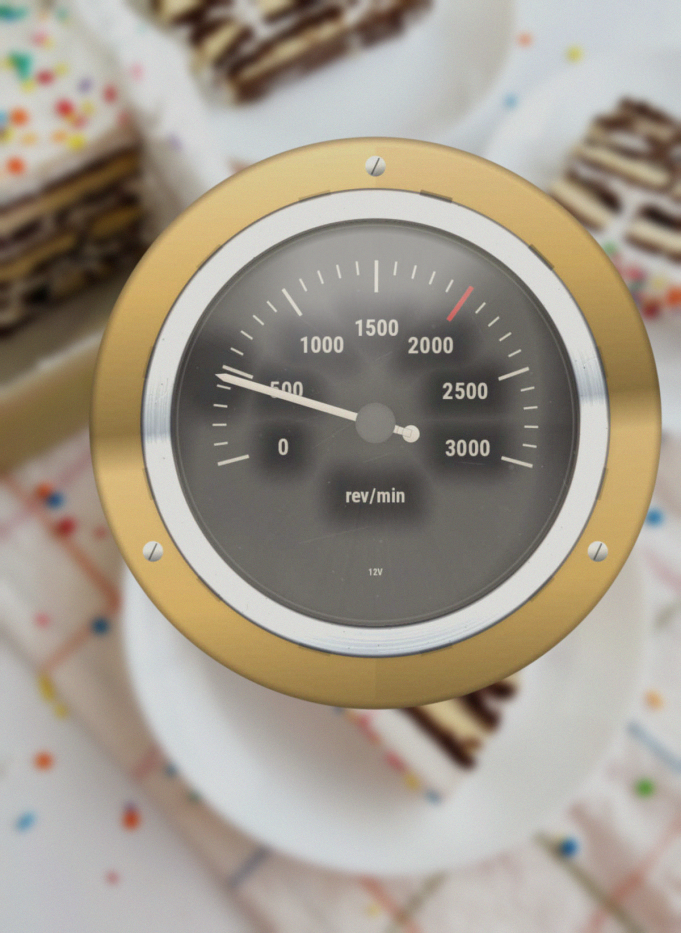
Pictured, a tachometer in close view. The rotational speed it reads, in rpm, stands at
450 rpm
